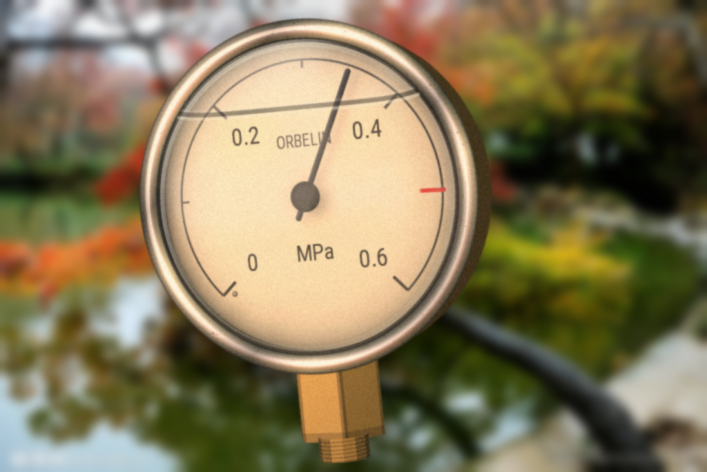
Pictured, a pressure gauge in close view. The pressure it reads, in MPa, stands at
0.35 MPa
